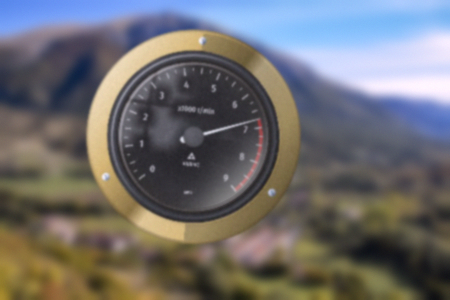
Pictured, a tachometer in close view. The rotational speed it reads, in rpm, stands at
6750 rpm
